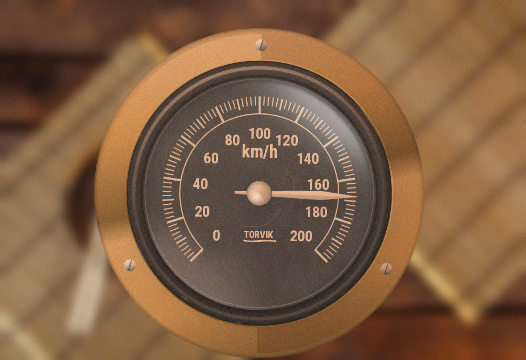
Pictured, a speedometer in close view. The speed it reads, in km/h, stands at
168 km/h
